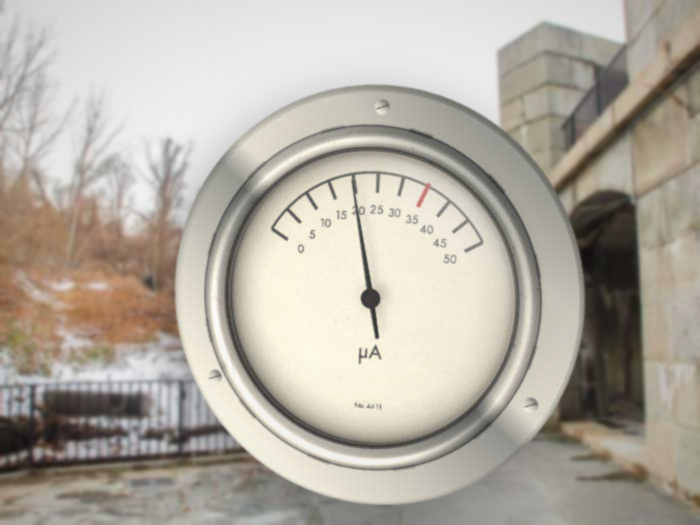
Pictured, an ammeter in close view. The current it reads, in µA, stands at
20 µA
